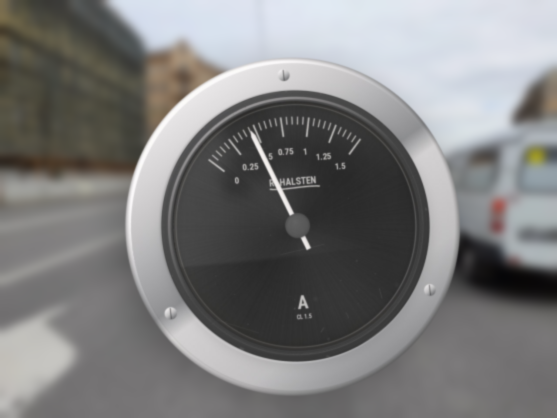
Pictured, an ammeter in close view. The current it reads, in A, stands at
0.45 A
